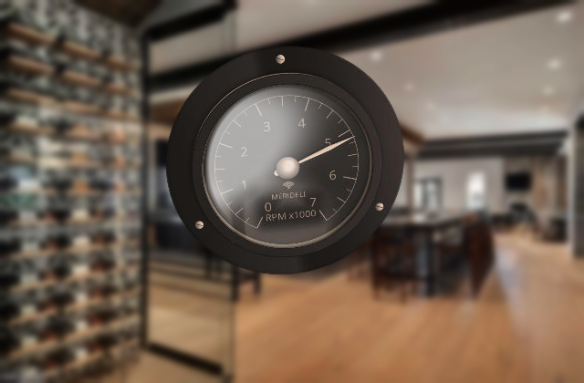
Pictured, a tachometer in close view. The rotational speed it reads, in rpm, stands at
5125 rpm
